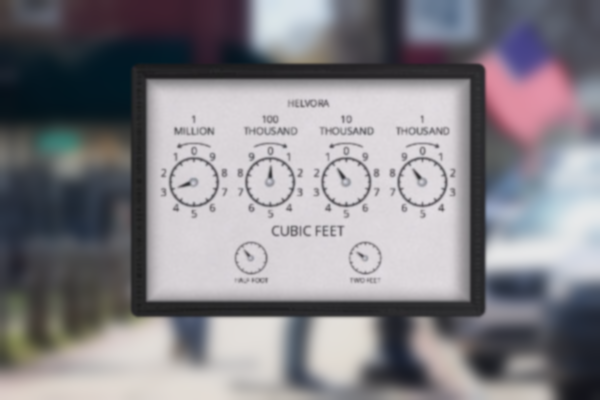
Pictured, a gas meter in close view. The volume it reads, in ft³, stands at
300900 ft³
